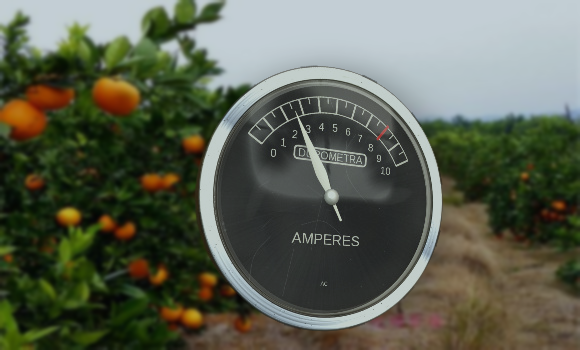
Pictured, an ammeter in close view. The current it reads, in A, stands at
2.5 A
